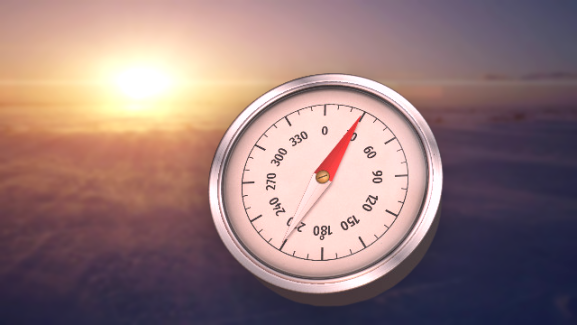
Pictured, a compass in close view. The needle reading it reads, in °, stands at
30 °
